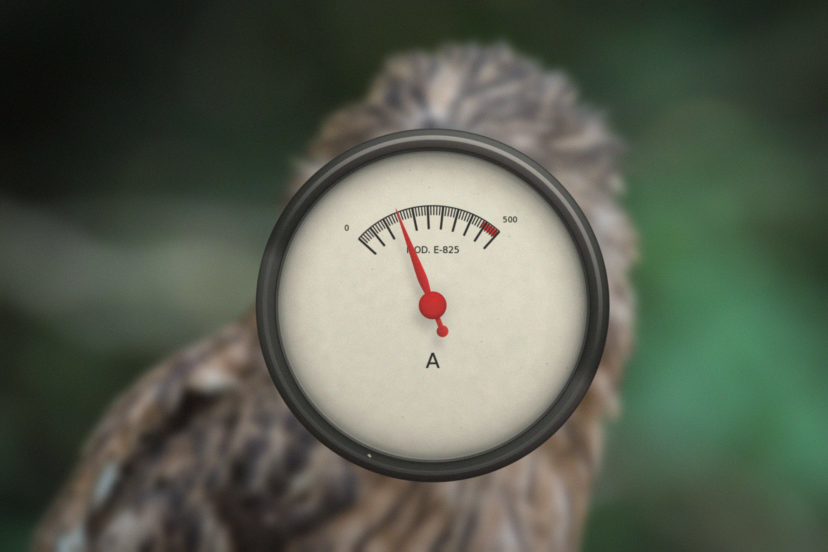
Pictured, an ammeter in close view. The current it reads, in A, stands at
150 A
